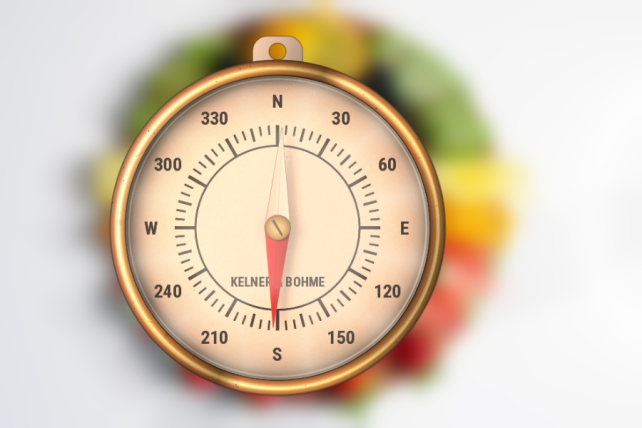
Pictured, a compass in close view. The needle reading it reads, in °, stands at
182.5 °
